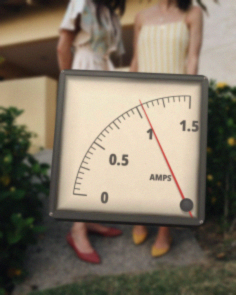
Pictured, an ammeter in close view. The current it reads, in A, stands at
1.05 A
